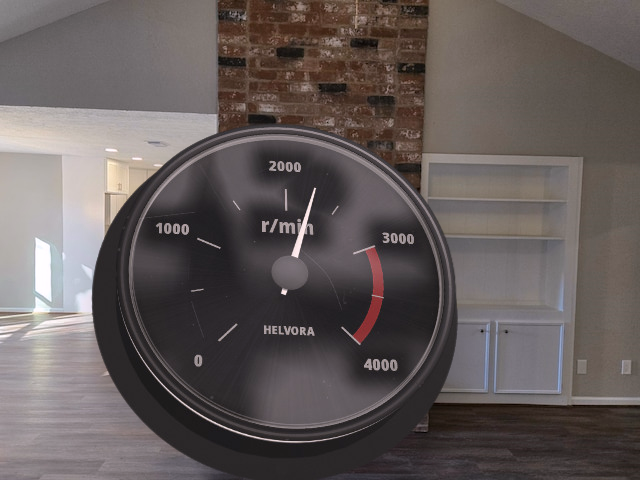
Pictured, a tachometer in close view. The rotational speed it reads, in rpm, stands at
2250 rpm
